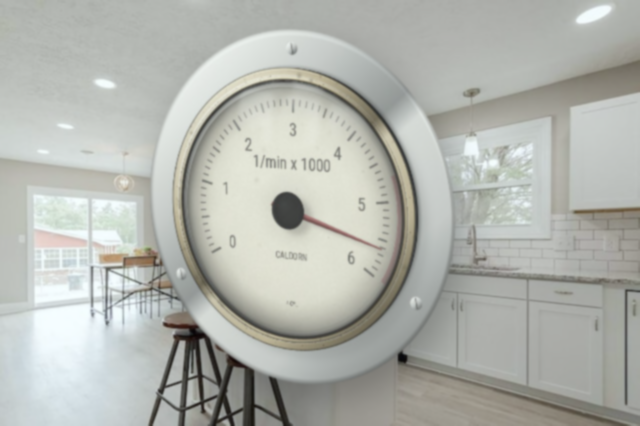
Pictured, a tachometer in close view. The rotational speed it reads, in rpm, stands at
5600 rpm
